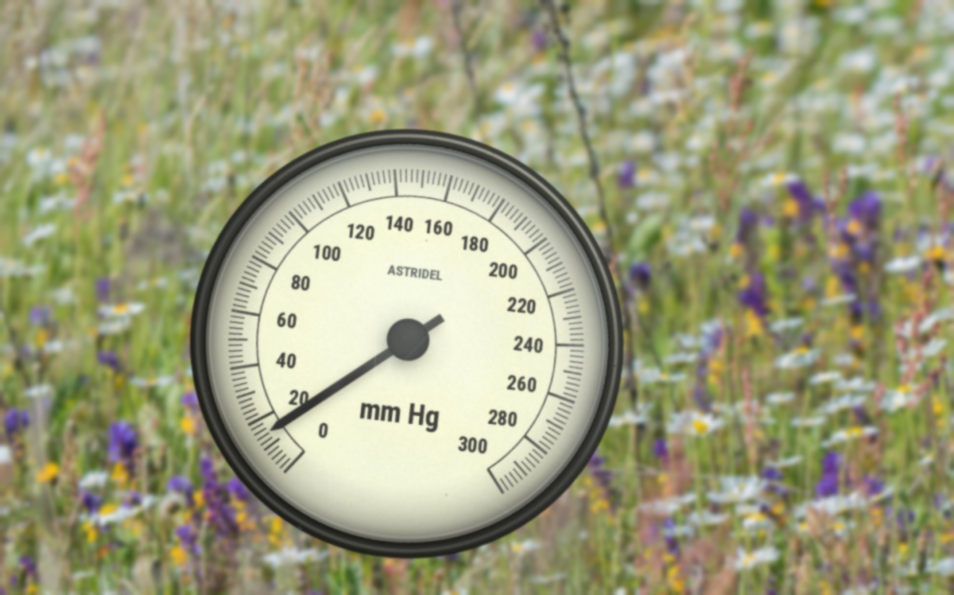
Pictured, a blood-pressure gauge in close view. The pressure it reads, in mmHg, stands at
14 mmHg
